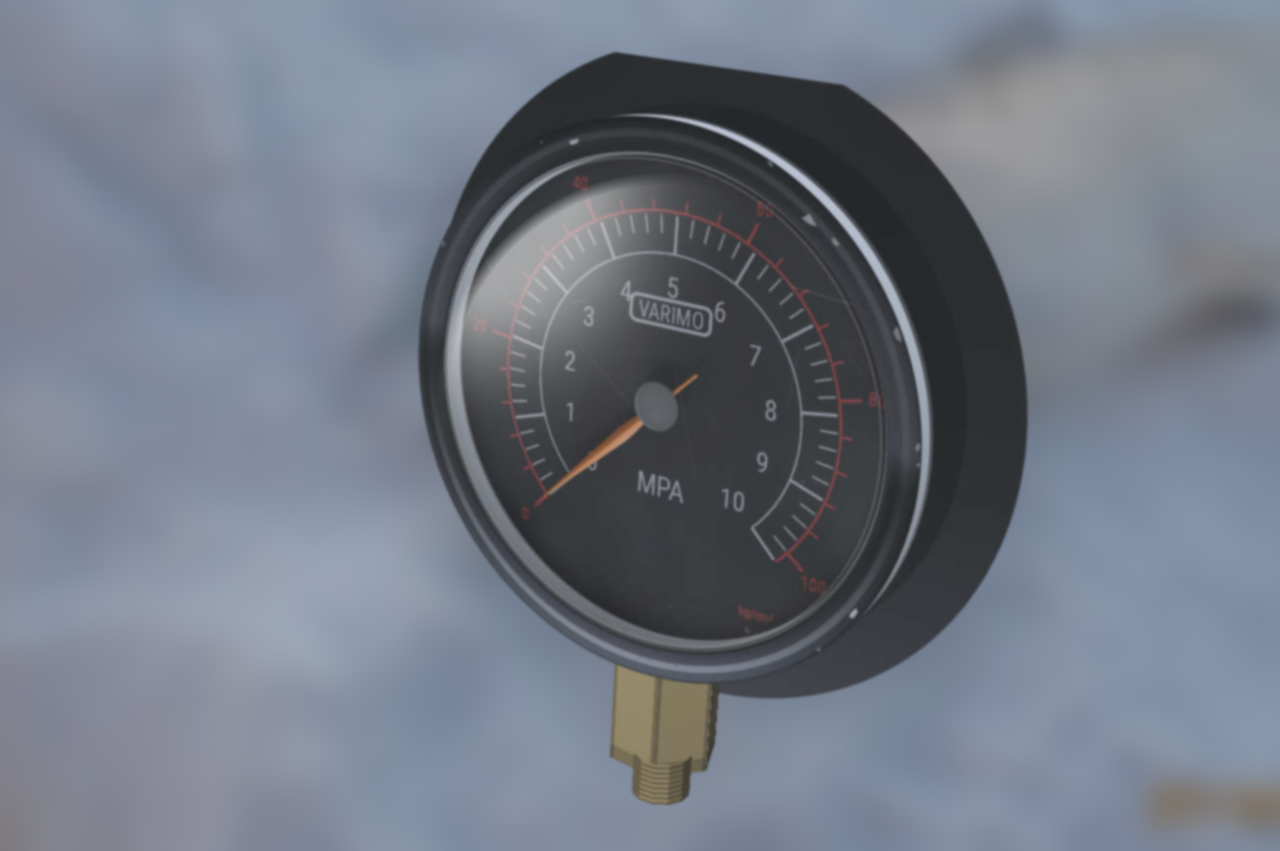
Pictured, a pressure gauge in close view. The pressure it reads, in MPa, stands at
0 MPa
